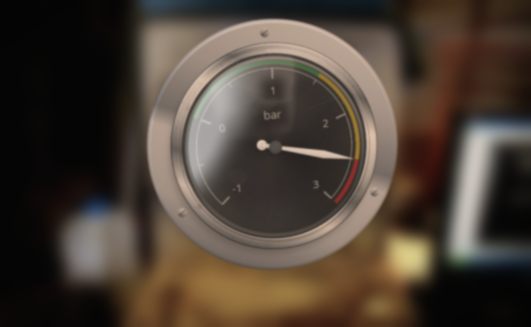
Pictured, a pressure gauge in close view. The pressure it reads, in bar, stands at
2.5 bar
